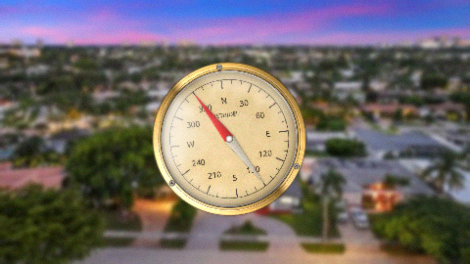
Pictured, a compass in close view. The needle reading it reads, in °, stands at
330 °
